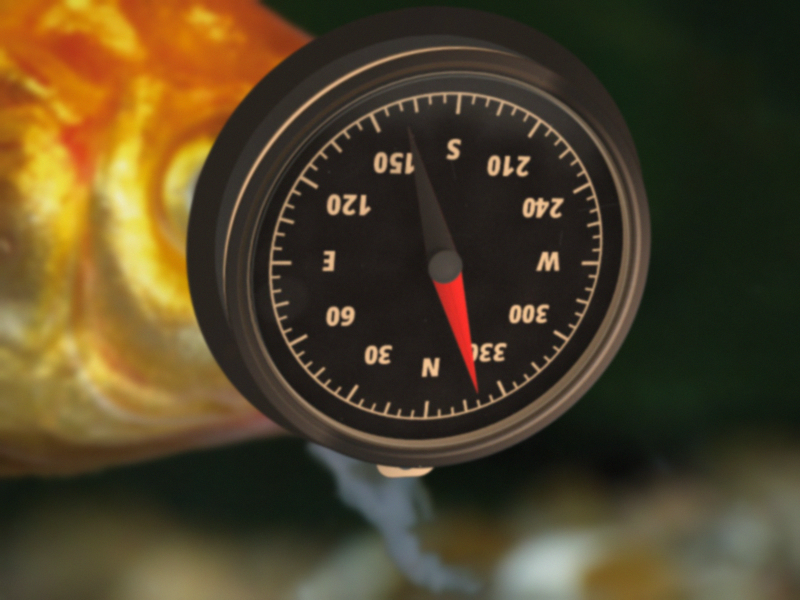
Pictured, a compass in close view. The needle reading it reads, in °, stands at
340 °
